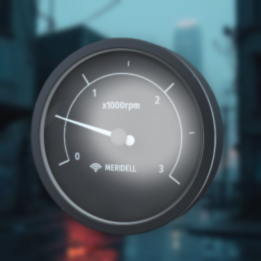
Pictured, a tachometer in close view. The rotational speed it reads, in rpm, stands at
500 rpm
